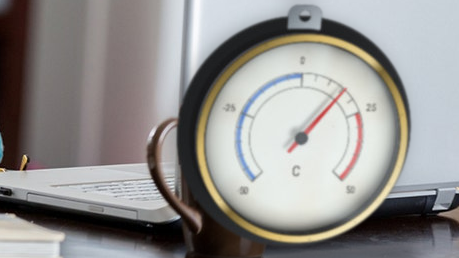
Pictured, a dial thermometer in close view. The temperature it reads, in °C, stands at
15 °C
